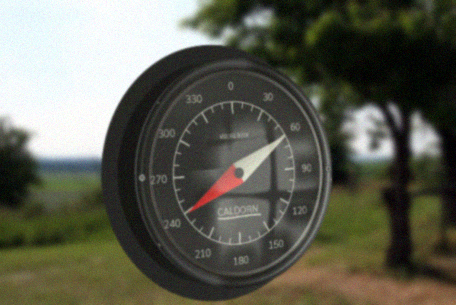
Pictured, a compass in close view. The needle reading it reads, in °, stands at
240 °
